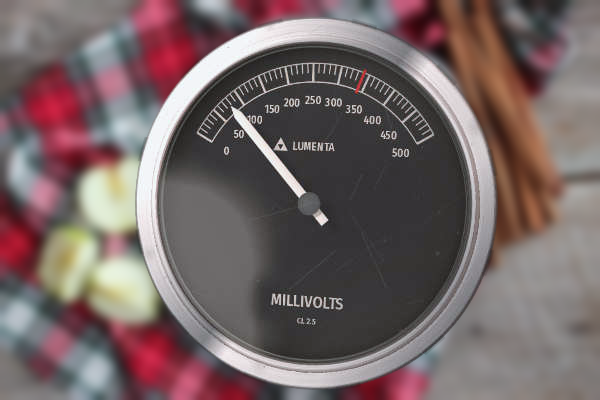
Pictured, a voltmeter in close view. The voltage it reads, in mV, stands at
80 mV
